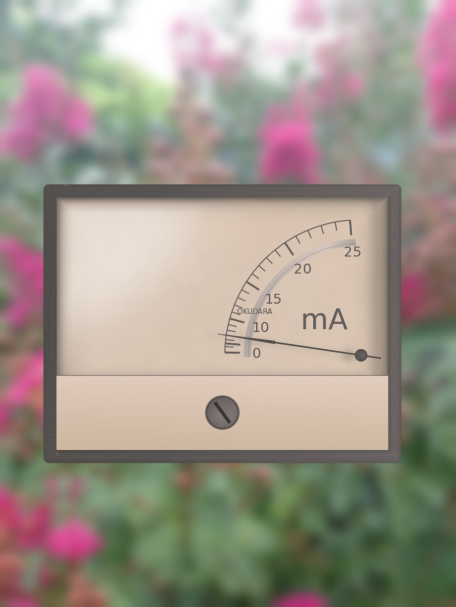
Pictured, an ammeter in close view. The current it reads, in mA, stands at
7 mA
